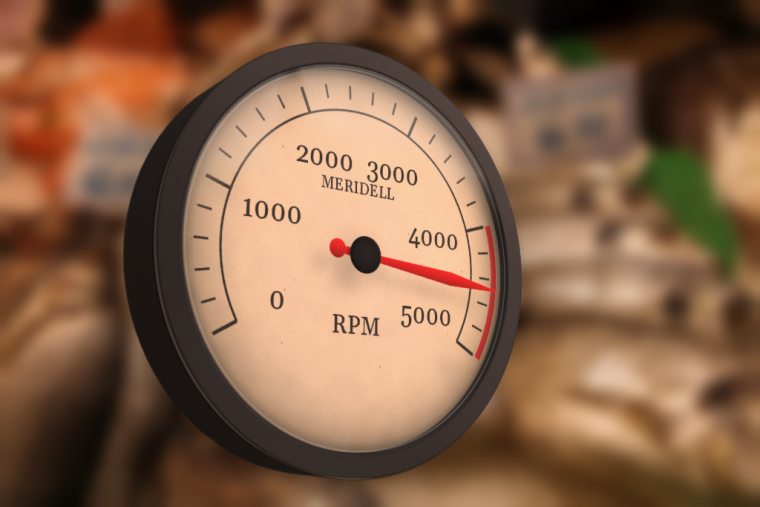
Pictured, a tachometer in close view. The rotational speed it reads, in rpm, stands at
4500 rpm
